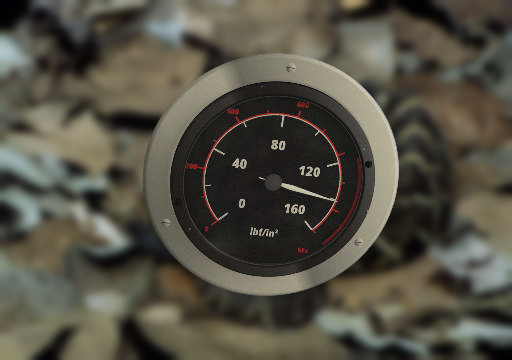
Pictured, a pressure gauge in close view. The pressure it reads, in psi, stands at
140 psi
